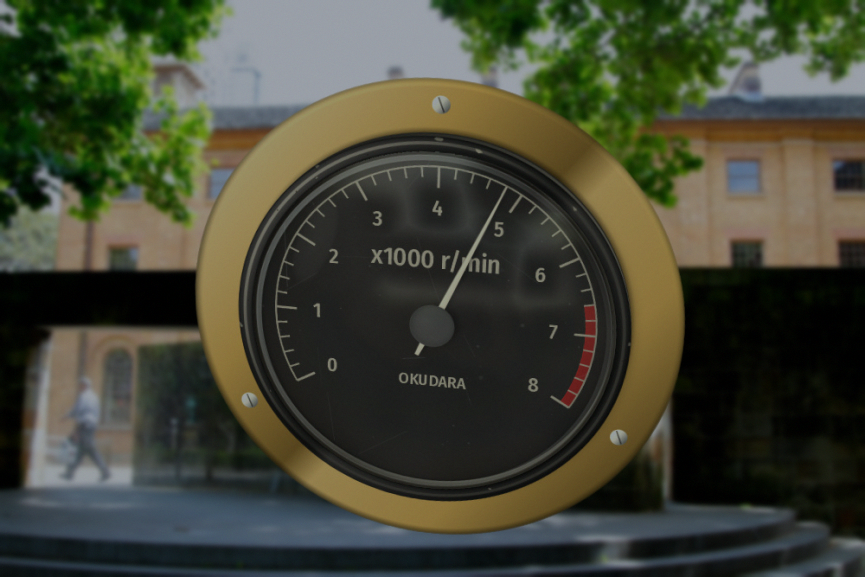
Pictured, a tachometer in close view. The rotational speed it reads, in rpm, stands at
4800 rpm
